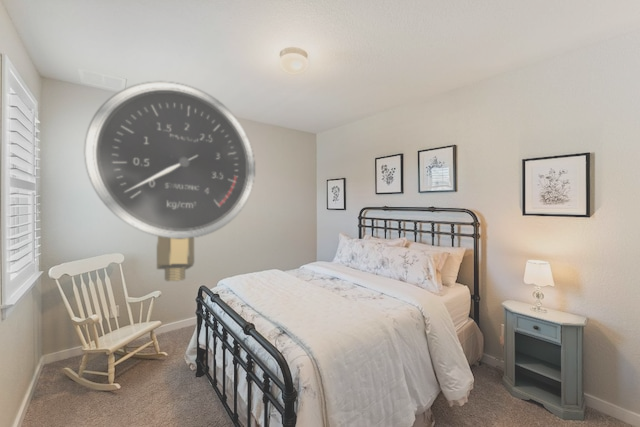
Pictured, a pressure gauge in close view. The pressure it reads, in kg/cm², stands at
0.1 kg/cm²
